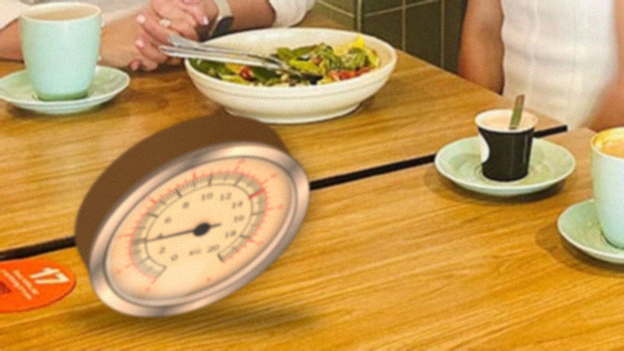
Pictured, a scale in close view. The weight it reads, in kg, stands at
4 kg
